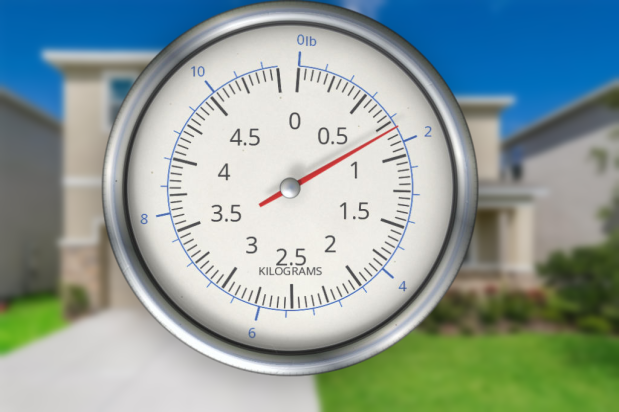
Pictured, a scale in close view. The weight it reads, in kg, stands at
0.8 kg
